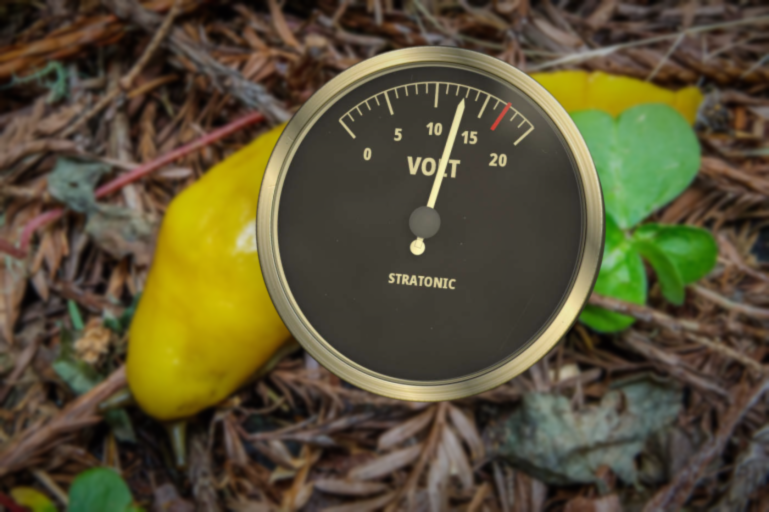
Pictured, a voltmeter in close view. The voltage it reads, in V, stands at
13 V
